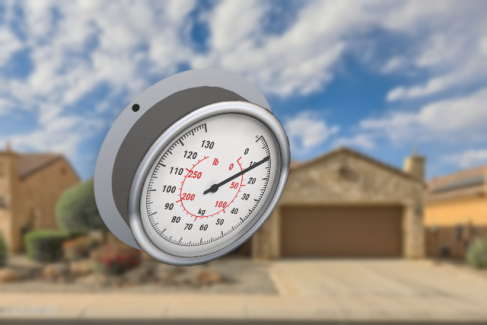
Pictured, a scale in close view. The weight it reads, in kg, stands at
10 kg
